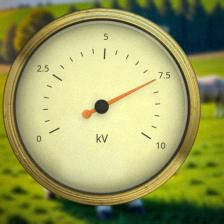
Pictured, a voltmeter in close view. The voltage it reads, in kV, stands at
7.5 kV
